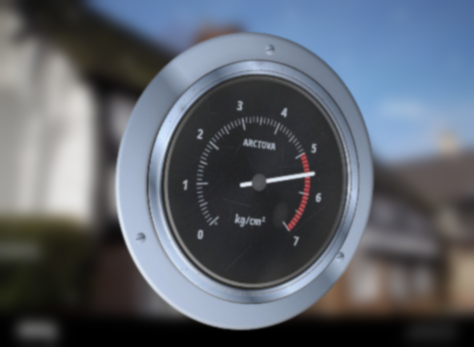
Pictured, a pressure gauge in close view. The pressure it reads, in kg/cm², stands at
5.5 kg/cm²
